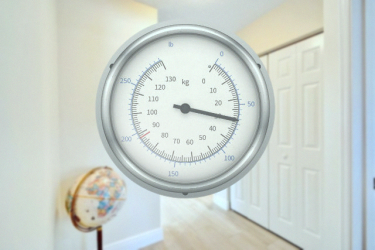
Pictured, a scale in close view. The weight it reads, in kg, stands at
30 kg
